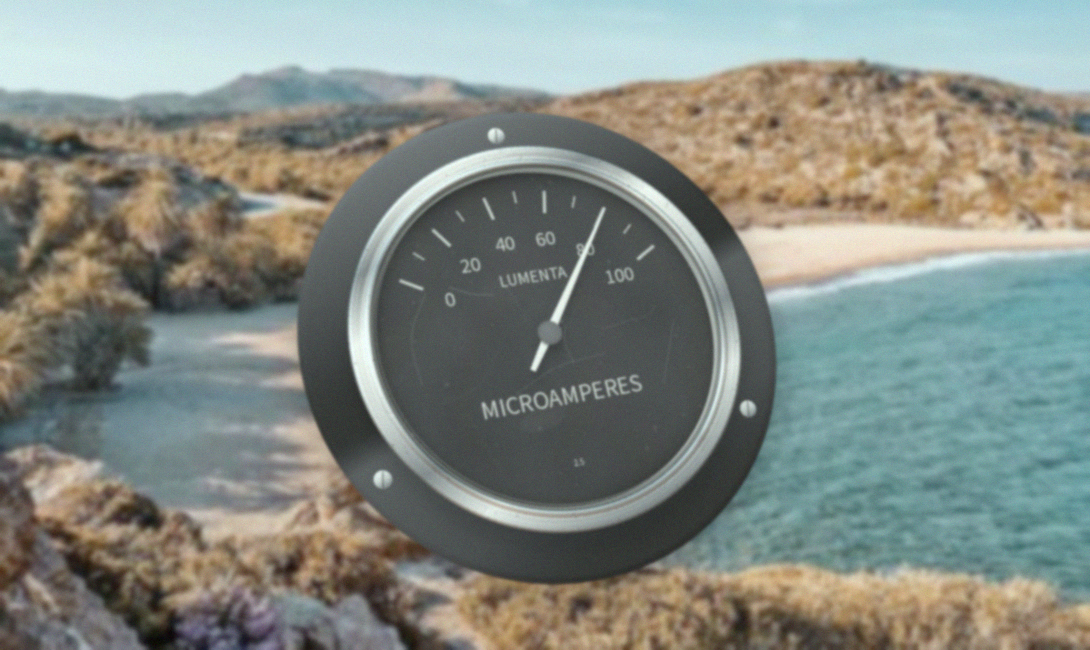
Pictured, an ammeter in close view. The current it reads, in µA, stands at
80 µA
